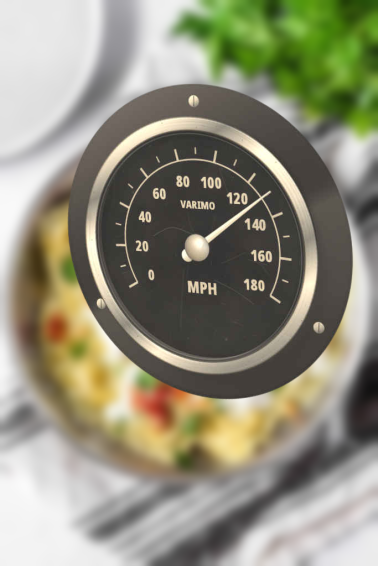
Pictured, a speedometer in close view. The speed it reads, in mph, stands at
130 mph
